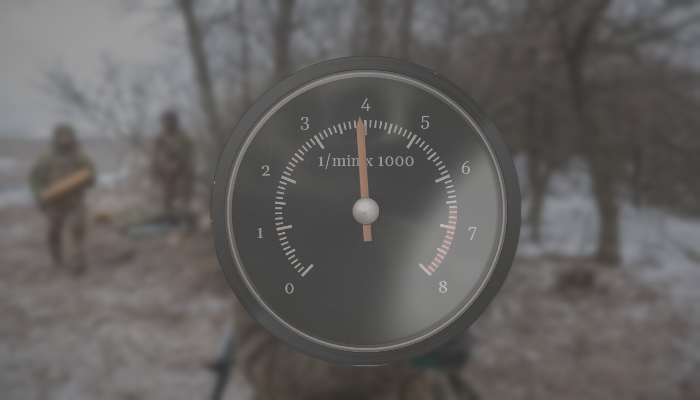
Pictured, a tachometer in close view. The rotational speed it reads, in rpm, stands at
3900 rpm
